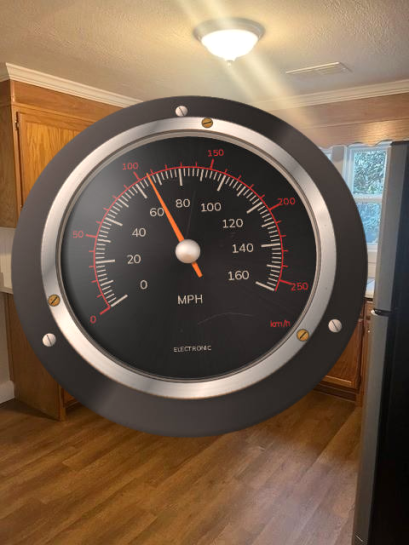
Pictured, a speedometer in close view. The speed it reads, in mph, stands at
66 mph
